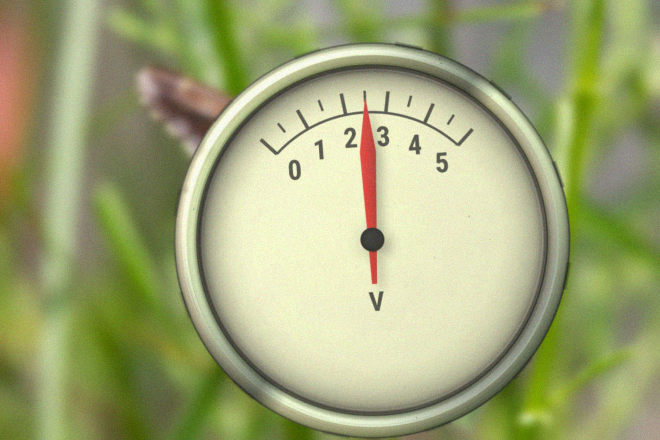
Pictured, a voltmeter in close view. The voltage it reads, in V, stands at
2.5 V
